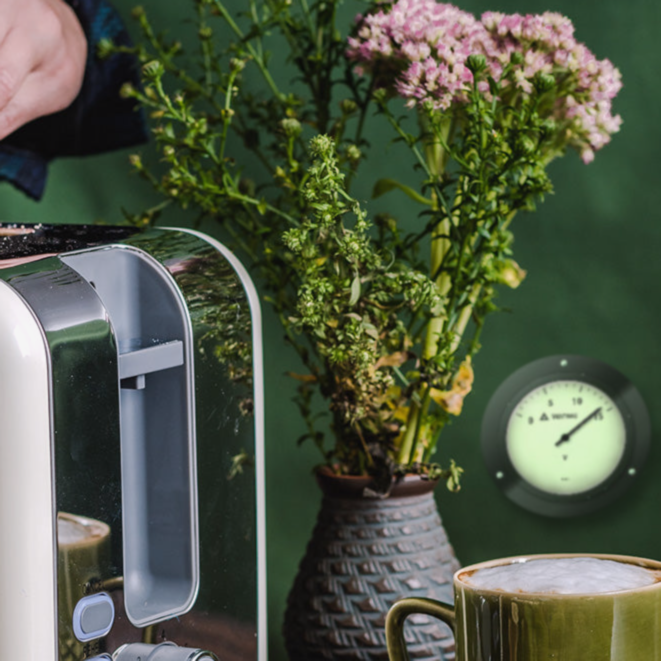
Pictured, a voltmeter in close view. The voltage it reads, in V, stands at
14 V
